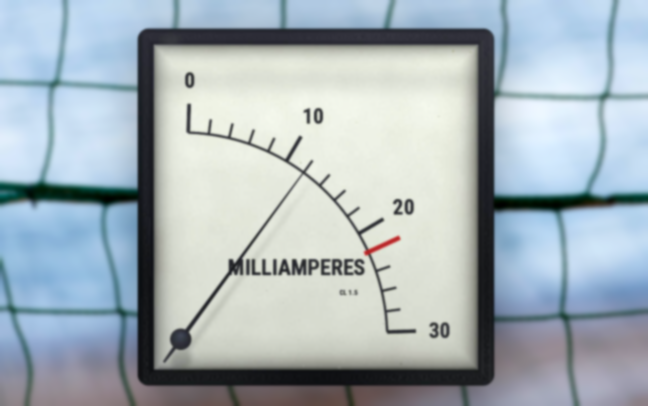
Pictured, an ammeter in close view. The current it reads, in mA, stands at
12 mA
